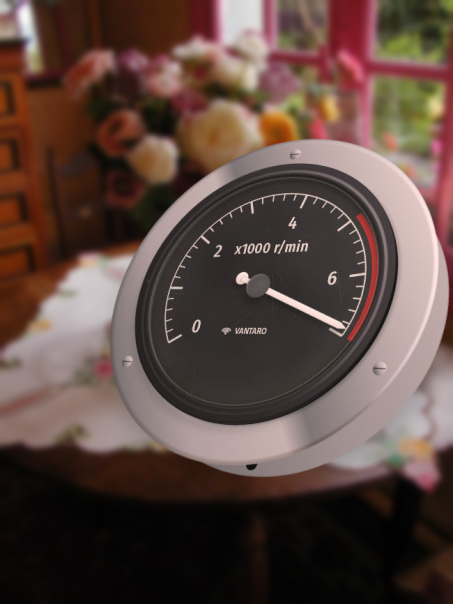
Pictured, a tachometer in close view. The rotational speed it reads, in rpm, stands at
6900 rpm
